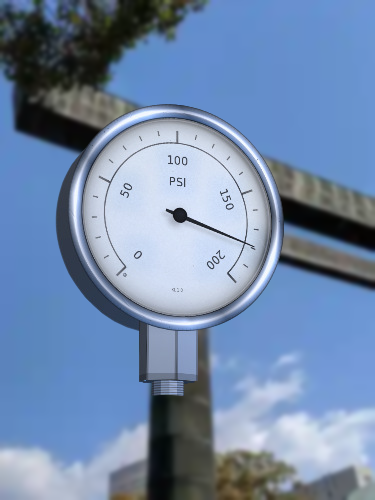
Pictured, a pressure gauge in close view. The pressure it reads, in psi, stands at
180 psi
